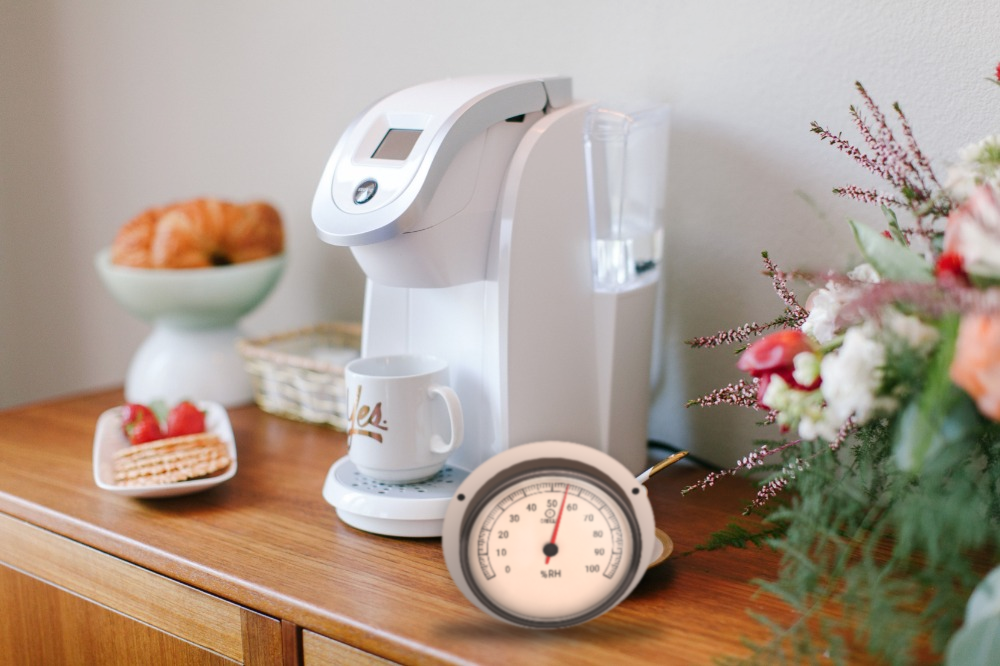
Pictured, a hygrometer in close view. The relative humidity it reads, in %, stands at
55 %
